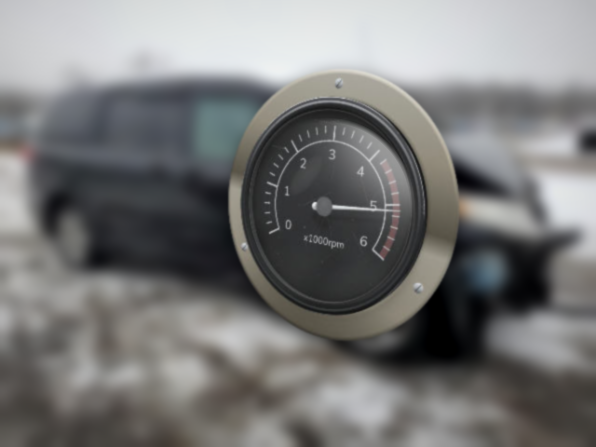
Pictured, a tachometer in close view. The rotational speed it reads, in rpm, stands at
5100 rpm
